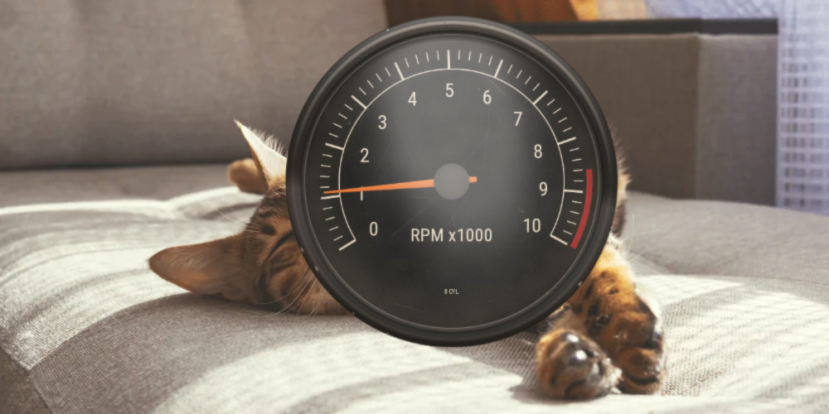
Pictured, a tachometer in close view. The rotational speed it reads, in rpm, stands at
1100 rpm
